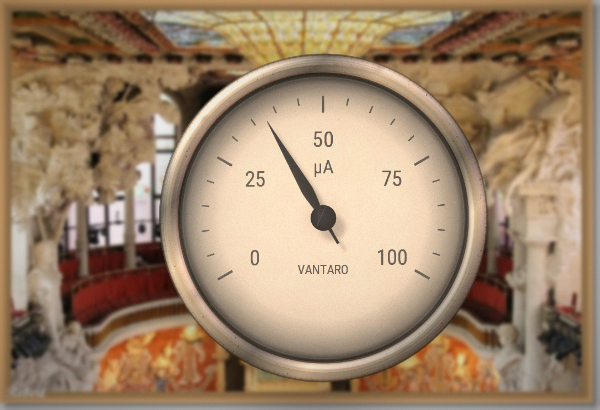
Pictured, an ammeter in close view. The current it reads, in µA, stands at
37.5 µA
